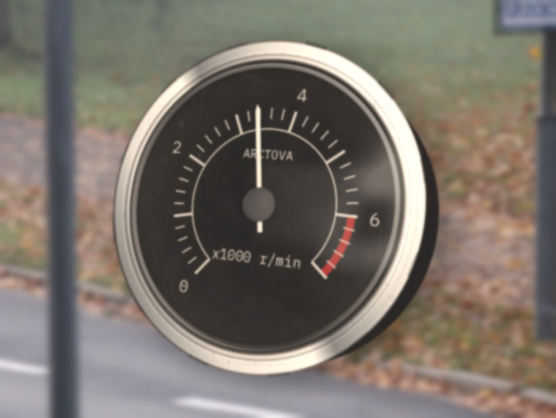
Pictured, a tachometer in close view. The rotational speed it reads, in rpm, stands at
3400 rpm
